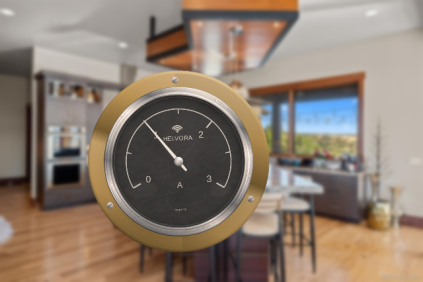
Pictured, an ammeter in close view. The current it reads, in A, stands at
1 A
